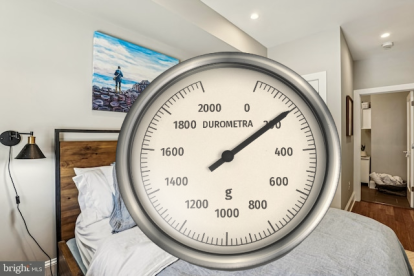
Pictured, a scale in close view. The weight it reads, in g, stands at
200 g
